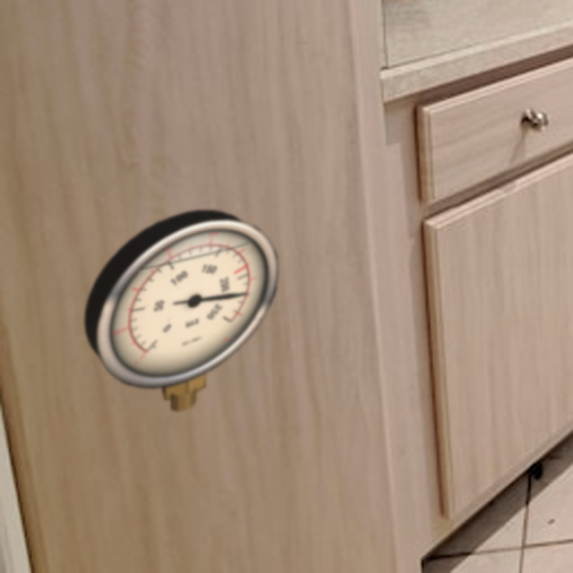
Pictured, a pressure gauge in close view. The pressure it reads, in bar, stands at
220 bar
